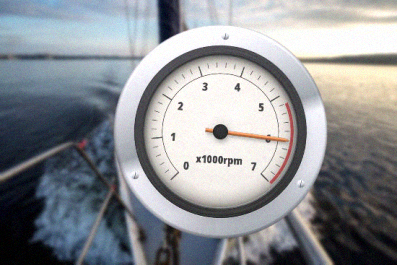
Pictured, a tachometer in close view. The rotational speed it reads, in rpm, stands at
6000 rpm
